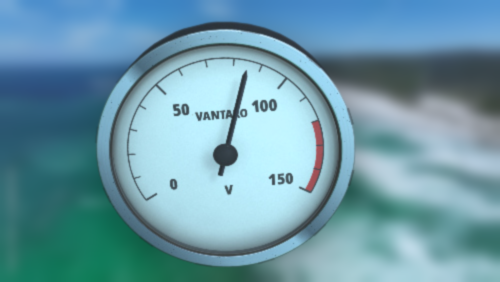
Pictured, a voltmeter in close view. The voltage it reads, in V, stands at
85 V
